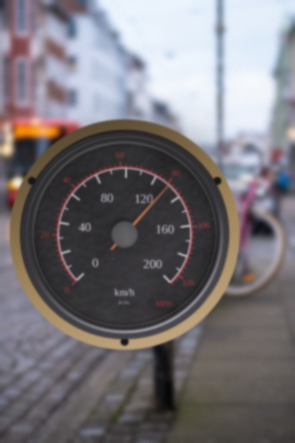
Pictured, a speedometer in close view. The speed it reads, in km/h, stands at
130 km/h
